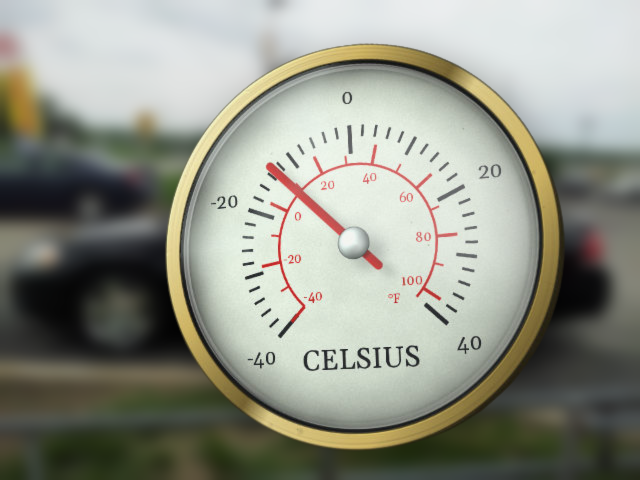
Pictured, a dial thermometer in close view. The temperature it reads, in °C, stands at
-13 °C
